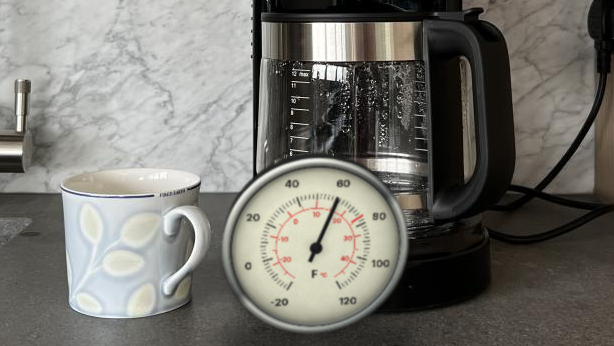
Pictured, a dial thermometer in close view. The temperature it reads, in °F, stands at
60 °F
